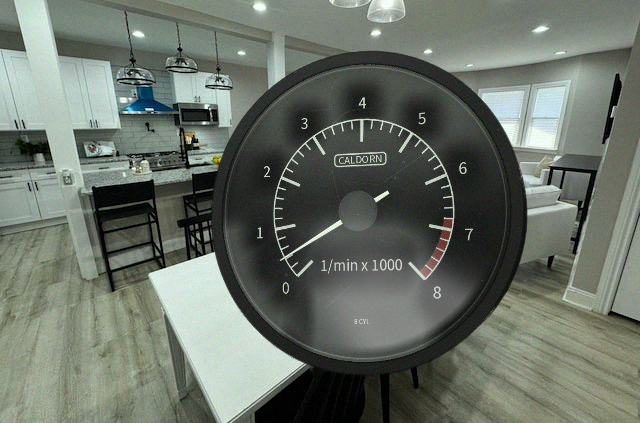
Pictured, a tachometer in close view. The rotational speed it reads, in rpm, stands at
400 rpm
